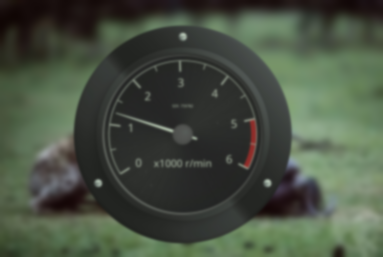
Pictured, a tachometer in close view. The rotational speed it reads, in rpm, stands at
1250 rpm
